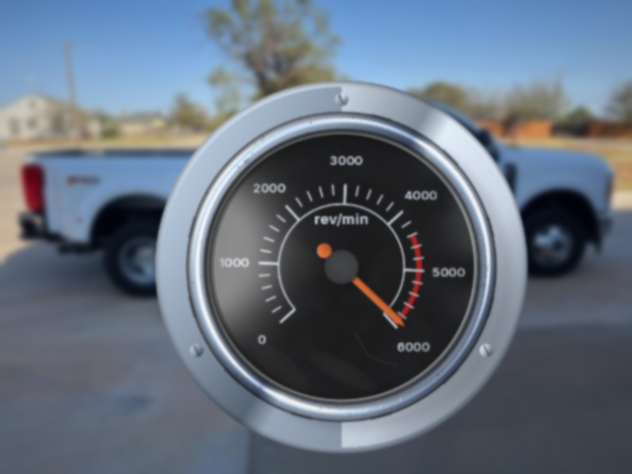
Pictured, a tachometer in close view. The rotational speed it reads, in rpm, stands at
5900 rpm
